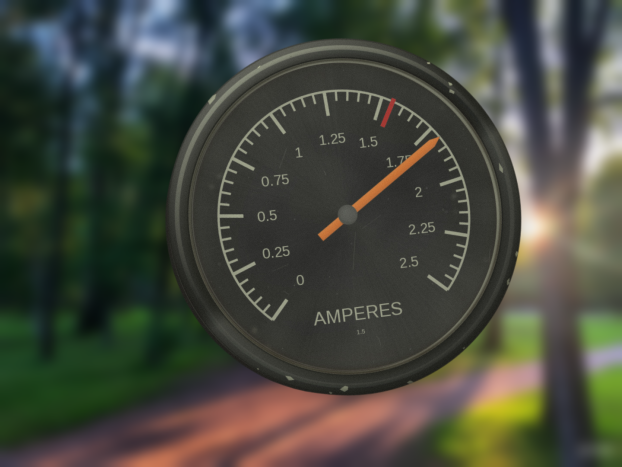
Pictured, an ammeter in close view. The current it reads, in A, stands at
1.8 A
